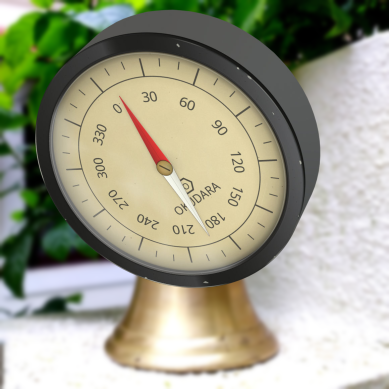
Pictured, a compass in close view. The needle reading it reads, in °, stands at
10 °
